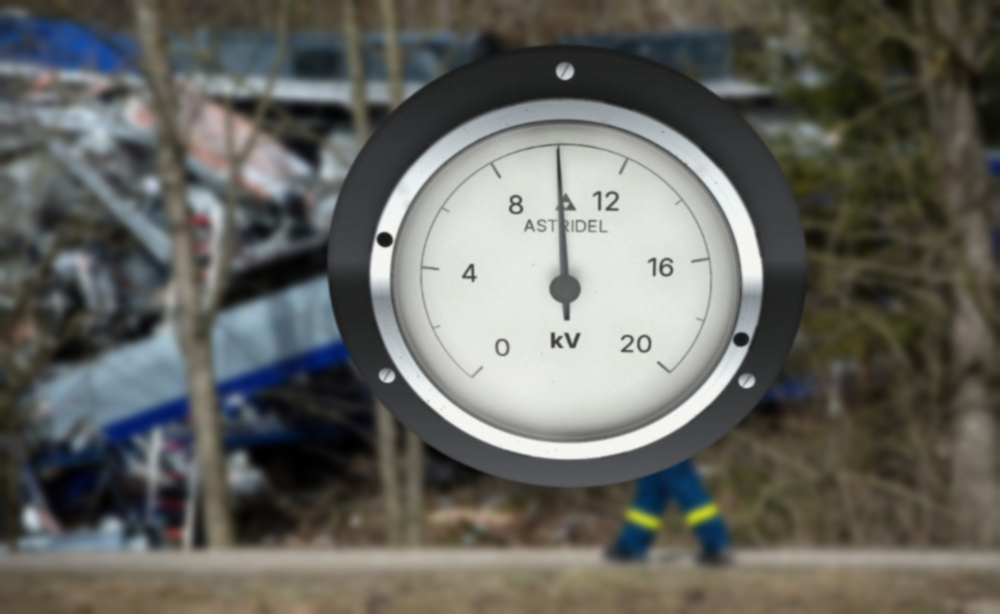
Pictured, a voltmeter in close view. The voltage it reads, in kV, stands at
10 kV
